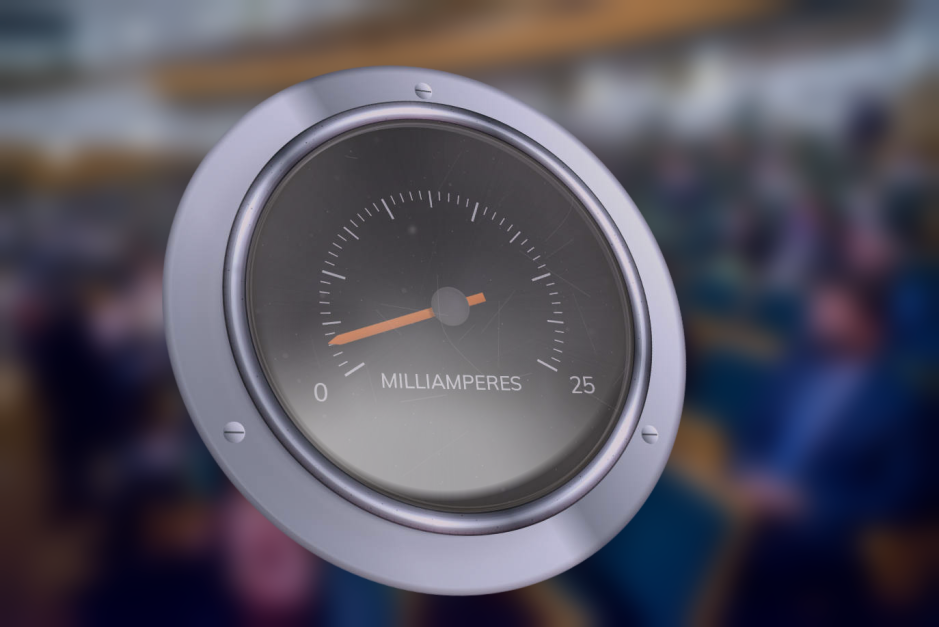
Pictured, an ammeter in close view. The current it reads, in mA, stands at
1.5 mA
